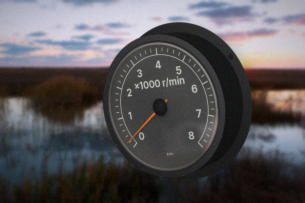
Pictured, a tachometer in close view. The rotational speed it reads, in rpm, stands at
200 rpm
